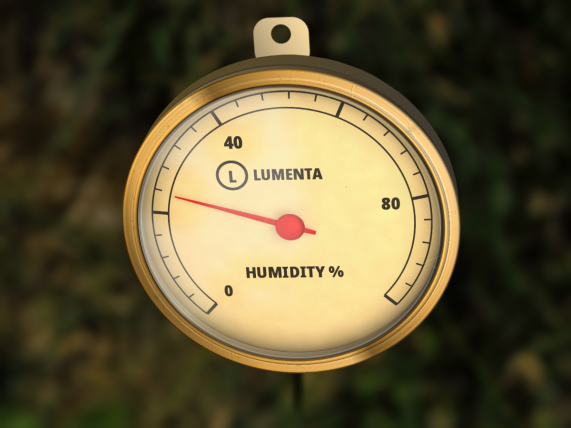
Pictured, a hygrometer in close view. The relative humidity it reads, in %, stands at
24 %
